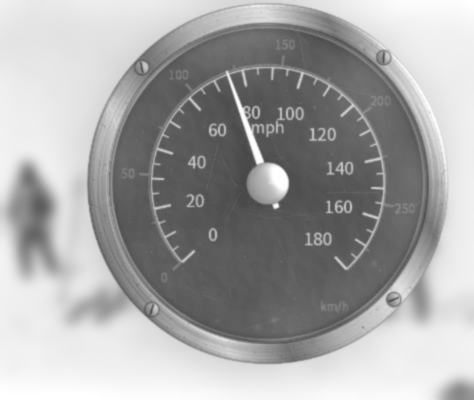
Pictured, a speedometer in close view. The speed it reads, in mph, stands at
75 mph
